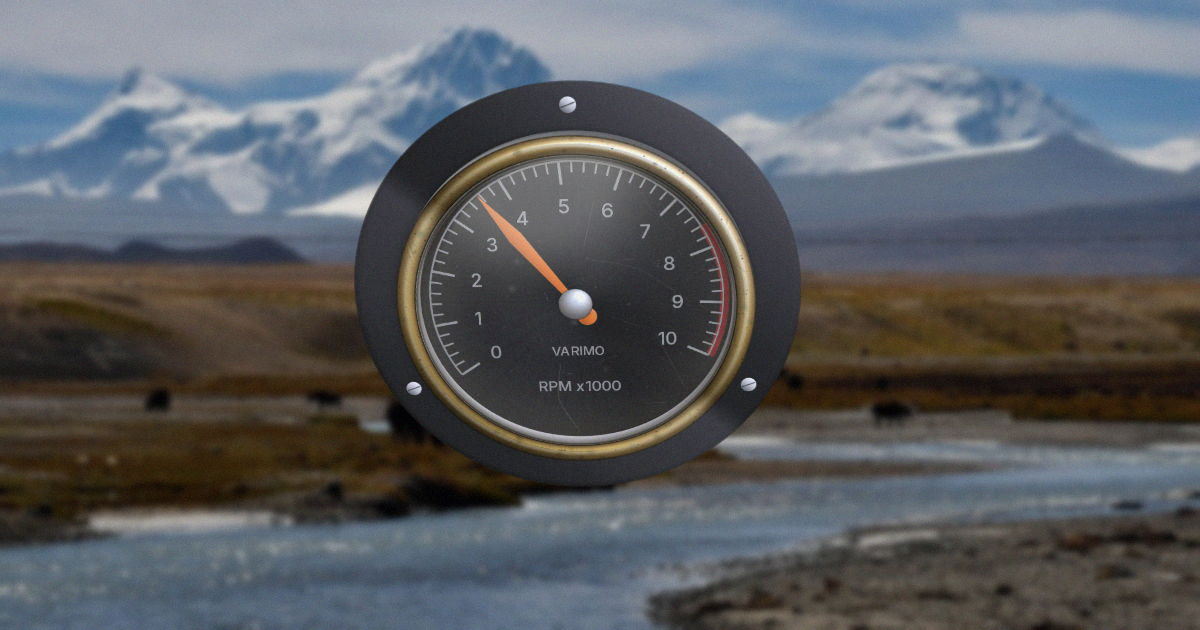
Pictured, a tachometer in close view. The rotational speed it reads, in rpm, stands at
3600 rpm
